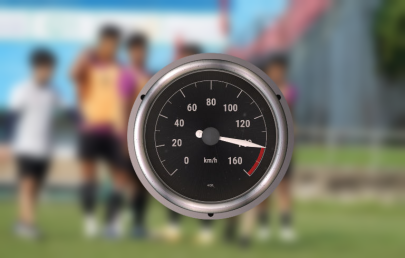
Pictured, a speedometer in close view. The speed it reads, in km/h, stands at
140 km/h
